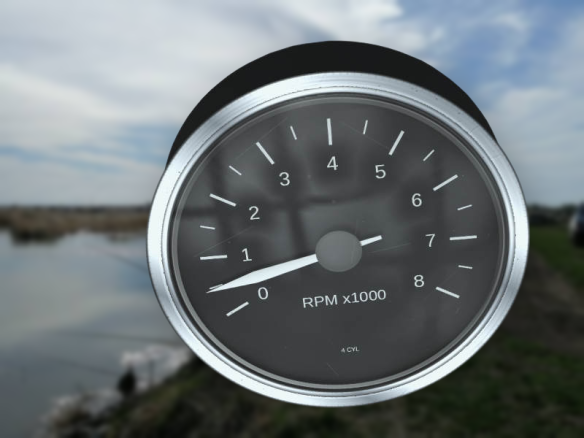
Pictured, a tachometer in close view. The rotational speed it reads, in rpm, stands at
500 rpm
